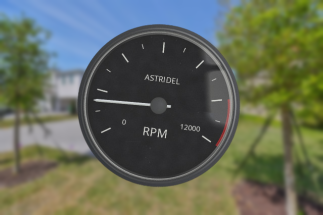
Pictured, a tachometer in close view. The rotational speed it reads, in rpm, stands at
1500 rpm
